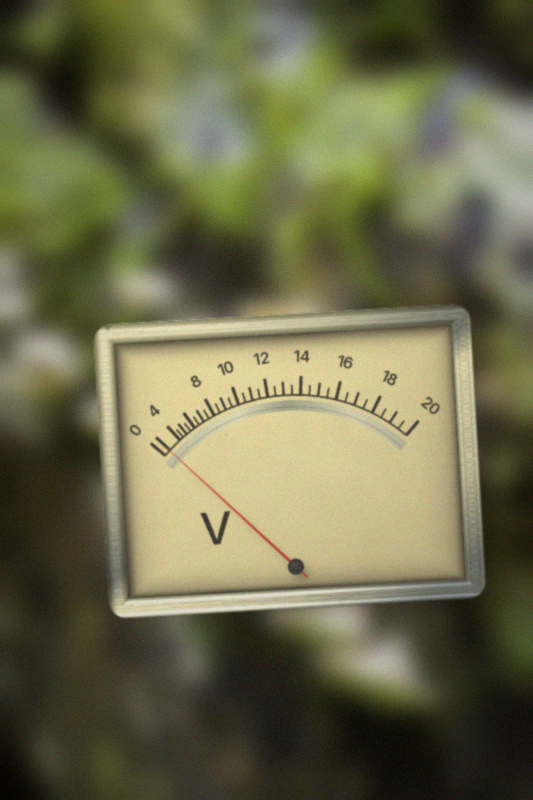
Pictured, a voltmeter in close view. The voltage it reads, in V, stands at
2 V
